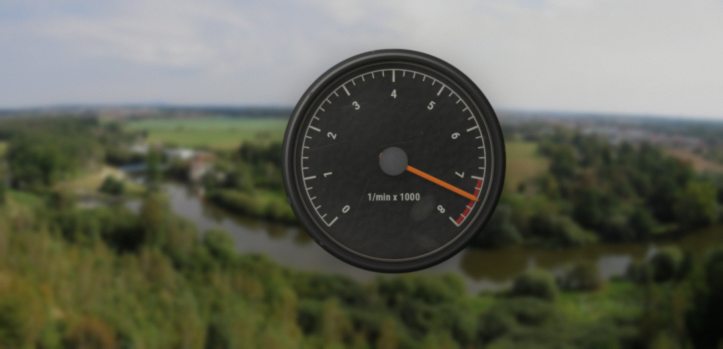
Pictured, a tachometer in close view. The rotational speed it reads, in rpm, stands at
7400 rpm
